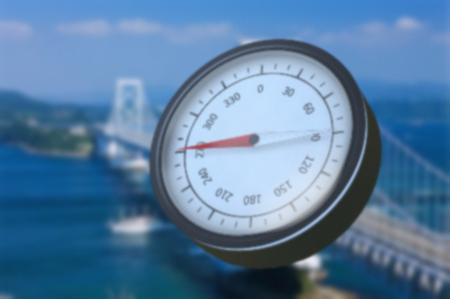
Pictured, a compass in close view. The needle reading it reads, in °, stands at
270 °
